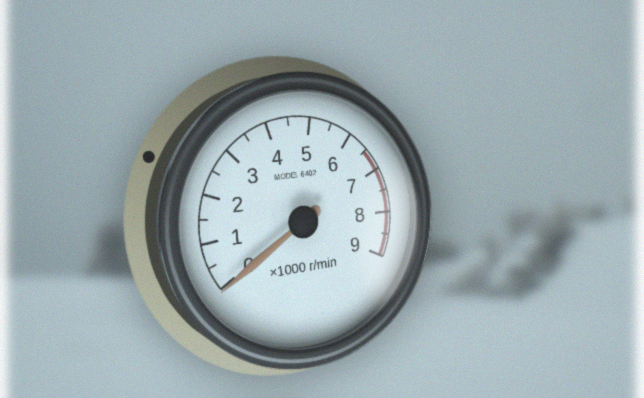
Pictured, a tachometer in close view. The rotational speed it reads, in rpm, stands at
0 rpm
